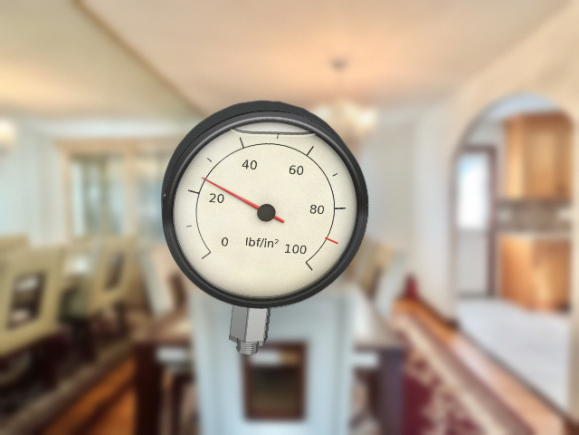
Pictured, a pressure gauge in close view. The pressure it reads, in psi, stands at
25 psi
